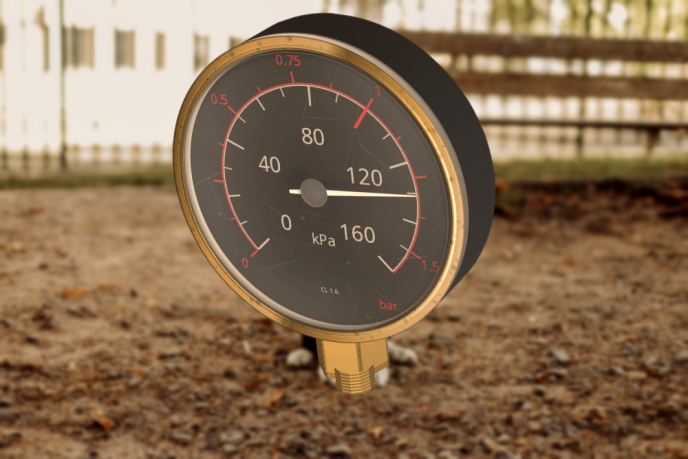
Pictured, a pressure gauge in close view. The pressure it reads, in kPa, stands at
130 kPa
